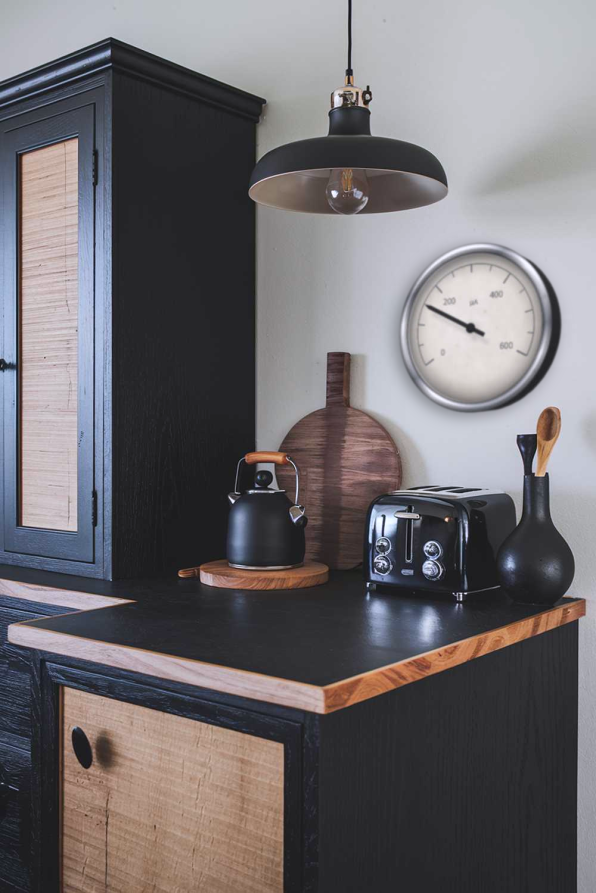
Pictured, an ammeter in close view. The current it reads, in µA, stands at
150 µA
